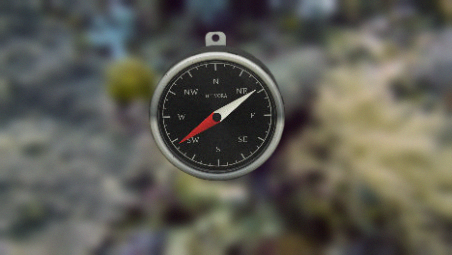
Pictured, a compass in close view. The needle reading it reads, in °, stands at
235 °
